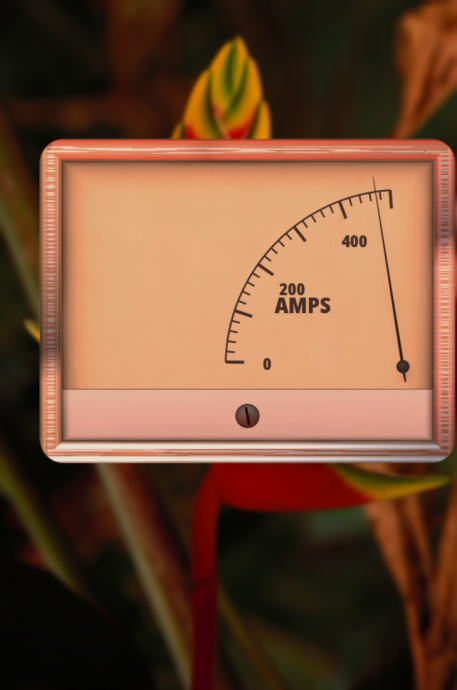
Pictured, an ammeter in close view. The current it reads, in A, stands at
470 A
